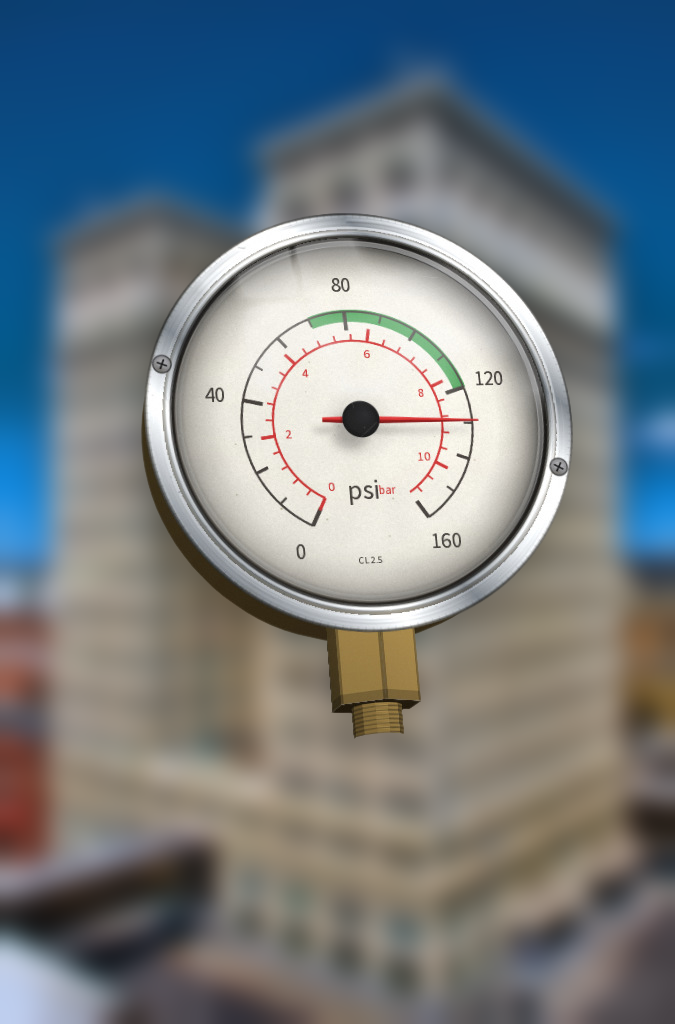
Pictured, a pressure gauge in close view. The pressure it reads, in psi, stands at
130 psi
